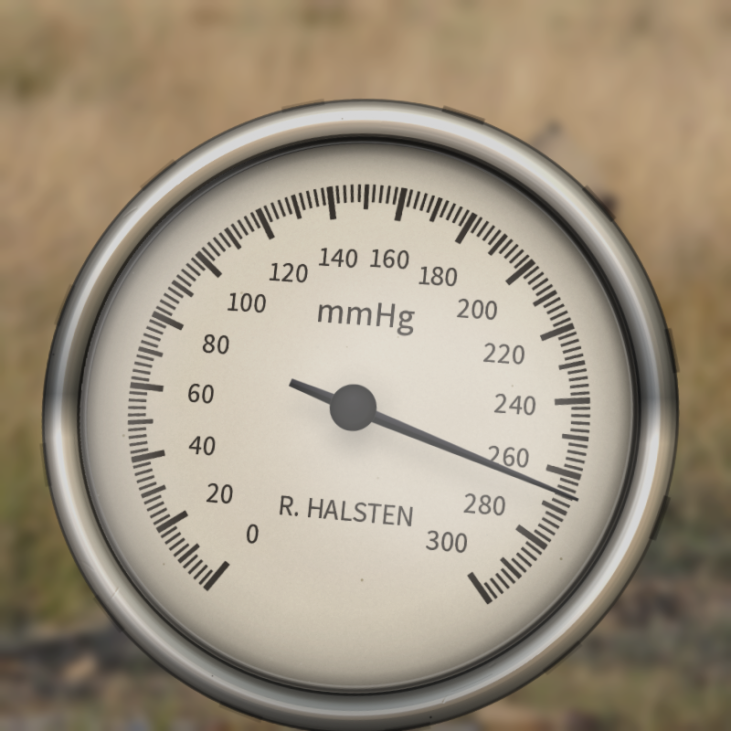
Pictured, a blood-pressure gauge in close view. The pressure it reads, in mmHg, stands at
266 mmHg
